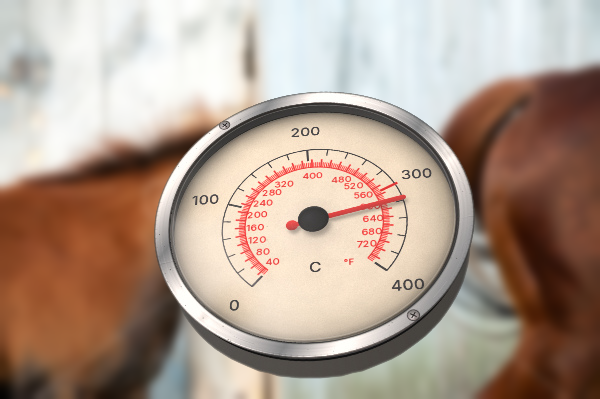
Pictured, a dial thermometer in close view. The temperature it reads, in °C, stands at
320 °C
